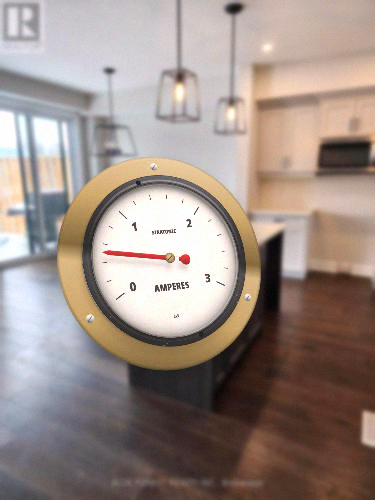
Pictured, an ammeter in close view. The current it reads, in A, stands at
0.5 A
